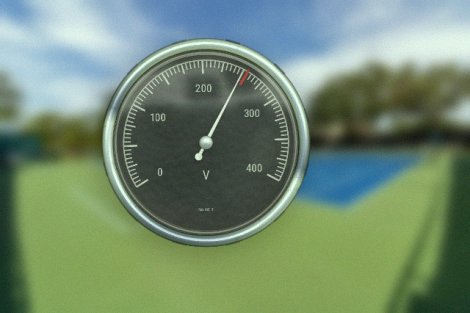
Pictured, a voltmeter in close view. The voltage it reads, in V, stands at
250 V
